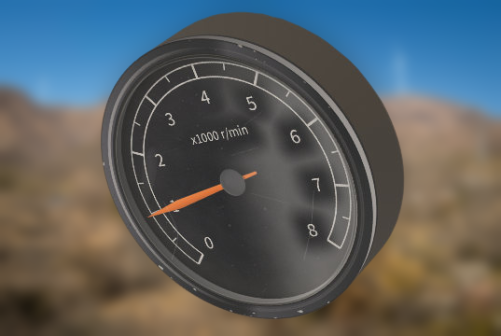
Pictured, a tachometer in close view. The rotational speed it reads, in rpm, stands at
1000 rpm
